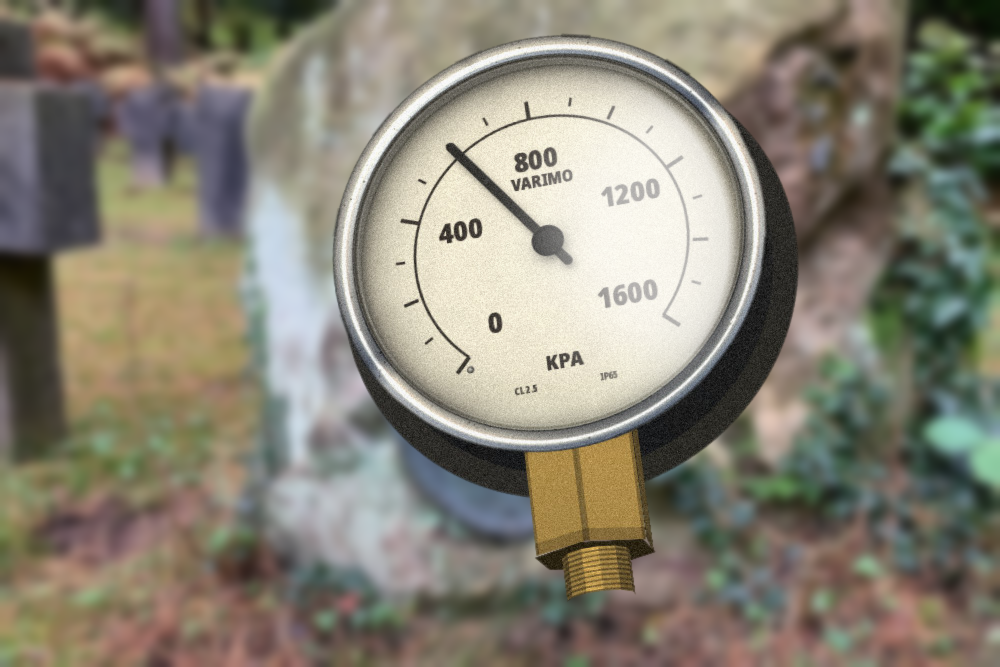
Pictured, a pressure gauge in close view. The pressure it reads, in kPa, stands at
600 kPa
